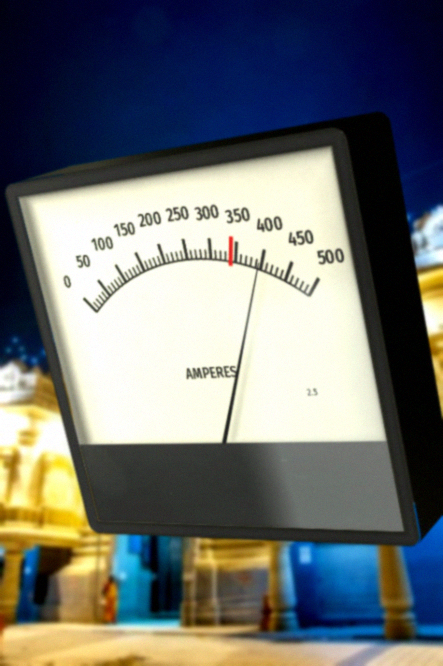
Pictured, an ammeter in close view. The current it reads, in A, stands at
400 A
